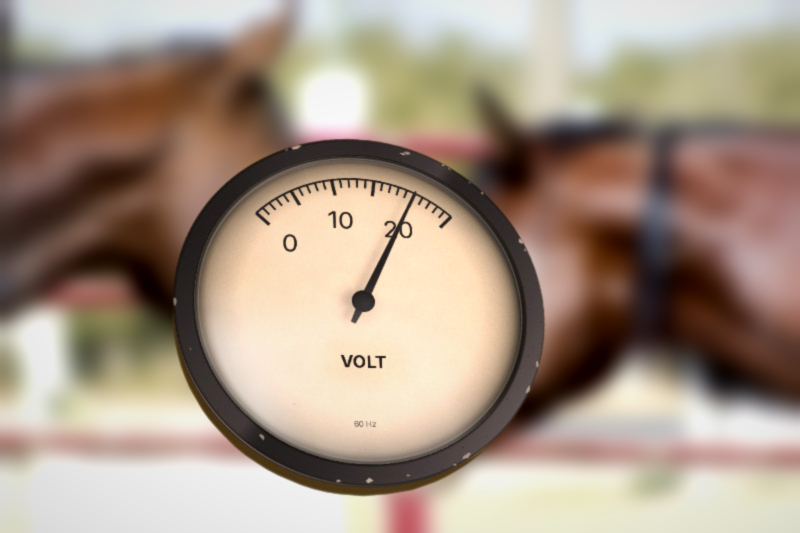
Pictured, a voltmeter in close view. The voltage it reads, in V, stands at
20 V
